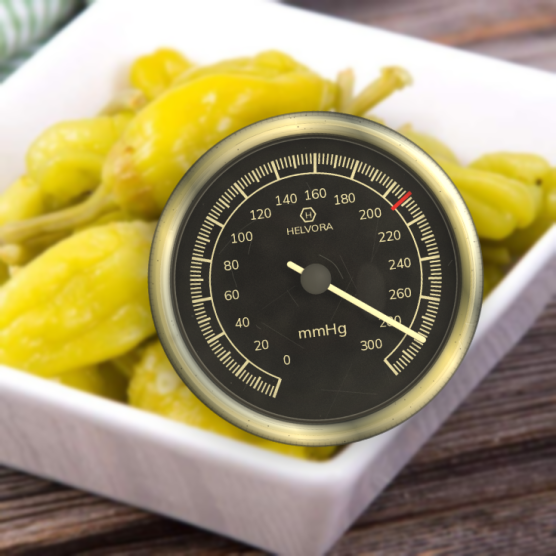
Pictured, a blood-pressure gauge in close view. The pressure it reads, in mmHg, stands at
280 mmHg
